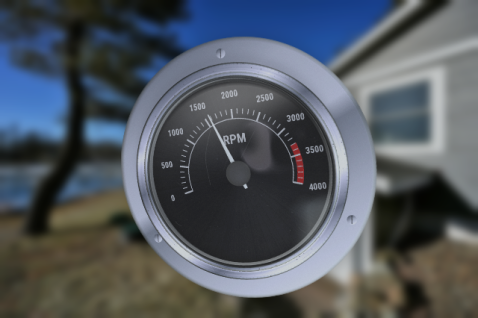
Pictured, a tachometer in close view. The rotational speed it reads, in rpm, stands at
1600 rpm
